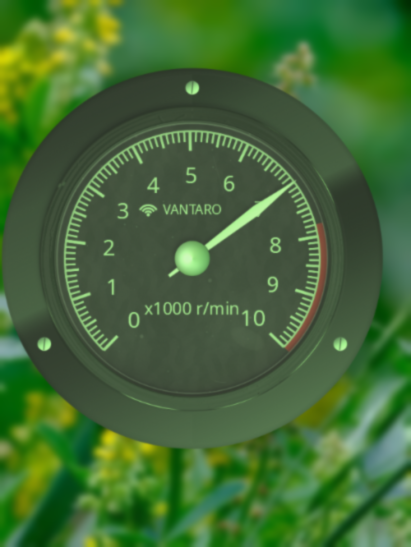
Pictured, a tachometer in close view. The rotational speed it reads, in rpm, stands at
7000 rpm
